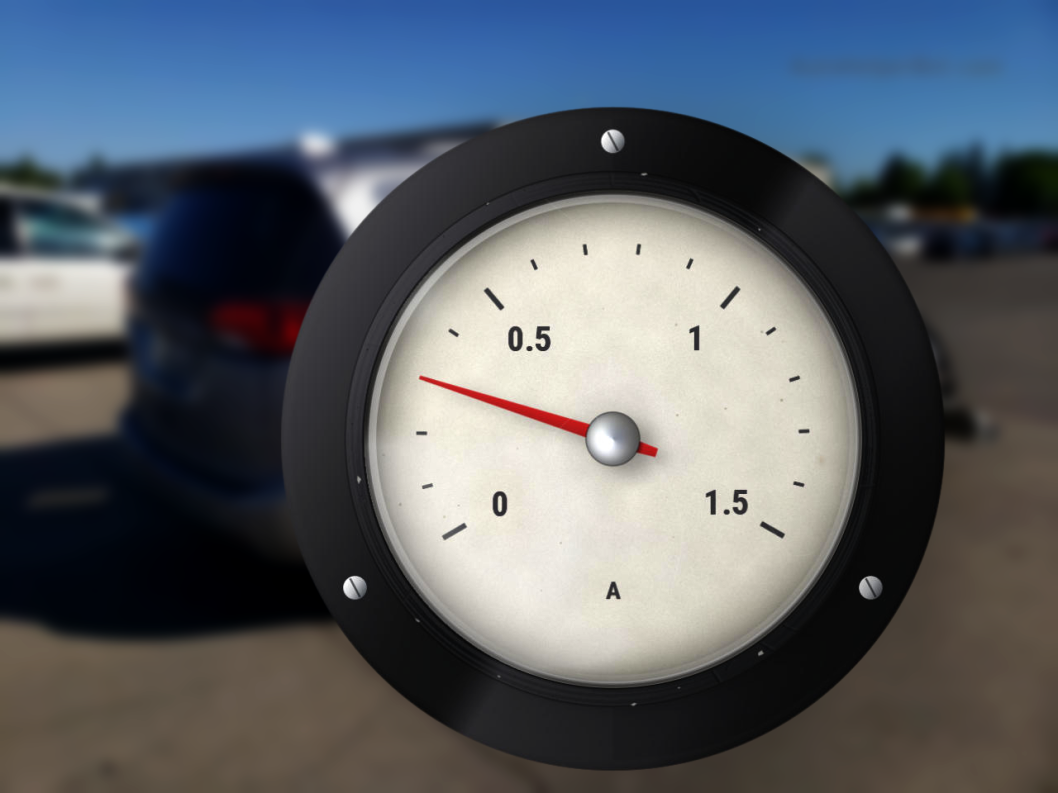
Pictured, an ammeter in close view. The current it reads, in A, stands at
0.3 A
